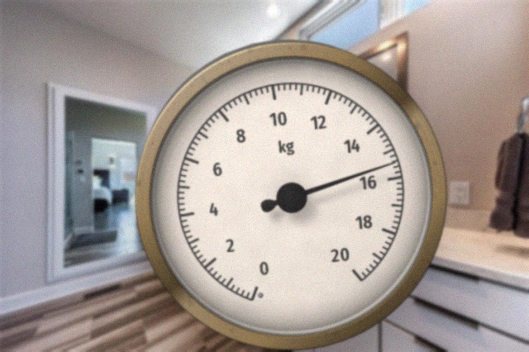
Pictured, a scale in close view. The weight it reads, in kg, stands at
15.4 kg
